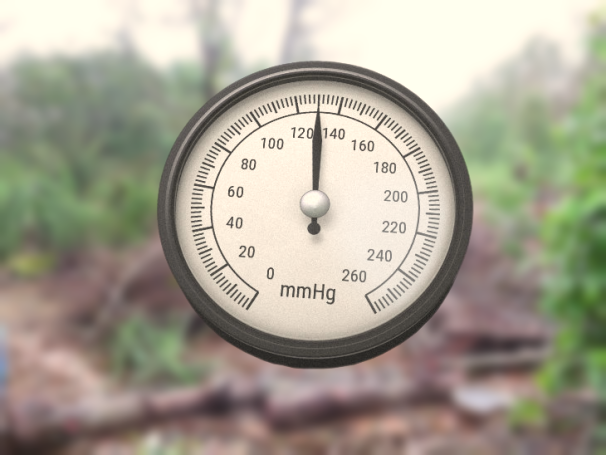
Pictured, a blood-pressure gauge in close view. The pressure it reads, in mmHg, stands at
130 mmHg
